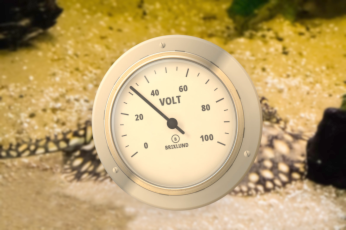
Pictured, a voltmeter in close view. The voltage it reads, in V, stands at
32.5 V
